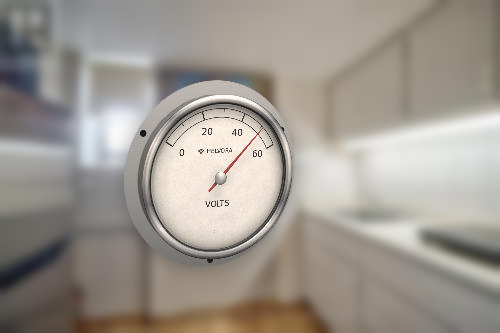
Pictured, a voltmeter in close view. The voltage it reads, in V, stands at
50 V
